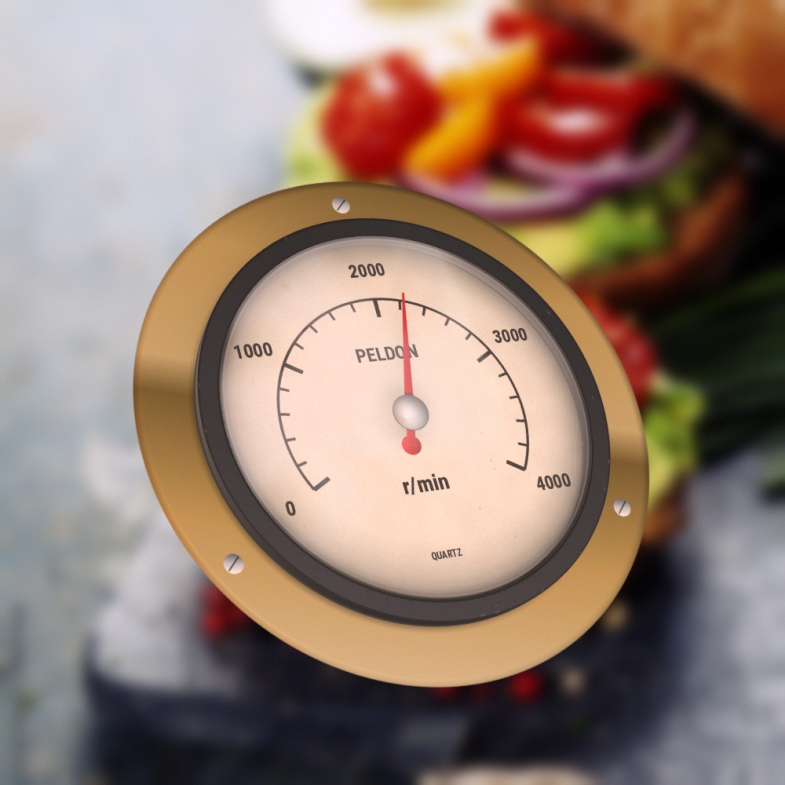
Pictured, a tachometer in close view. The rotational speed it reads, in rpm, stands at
2200 rpm
